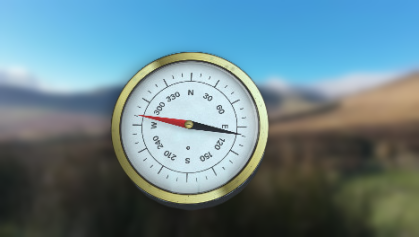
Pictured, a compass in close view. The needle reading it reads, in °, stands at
280 °
